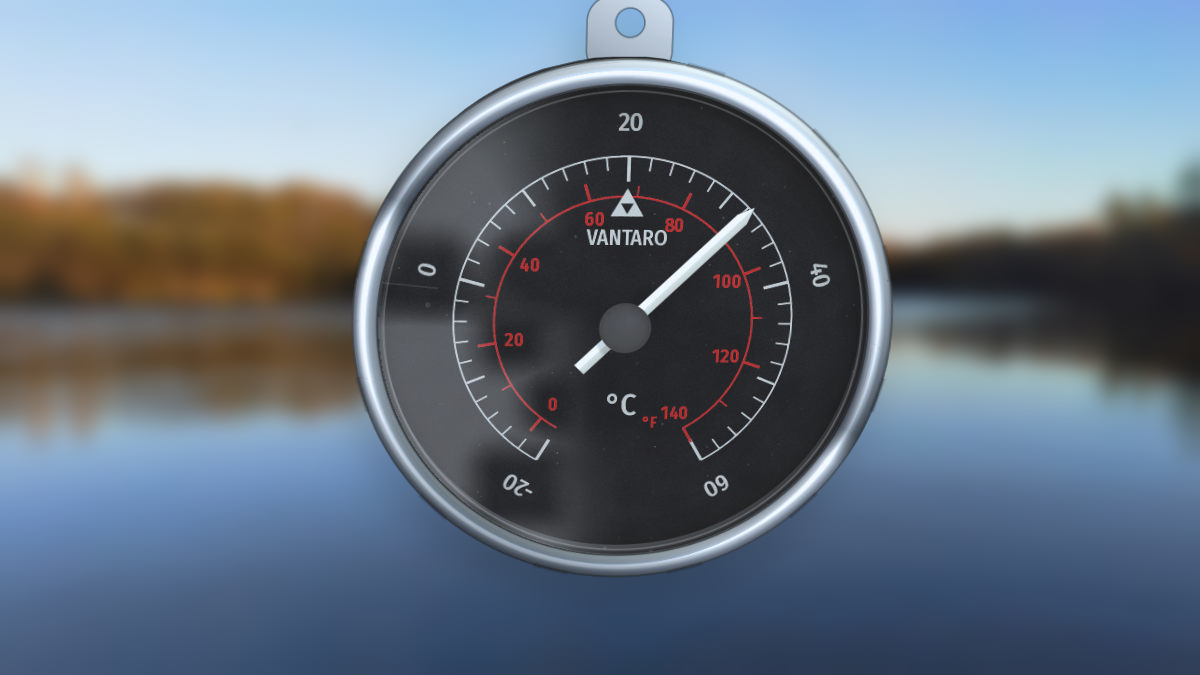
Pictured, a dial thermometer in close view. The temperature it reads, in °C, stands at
32 °C
